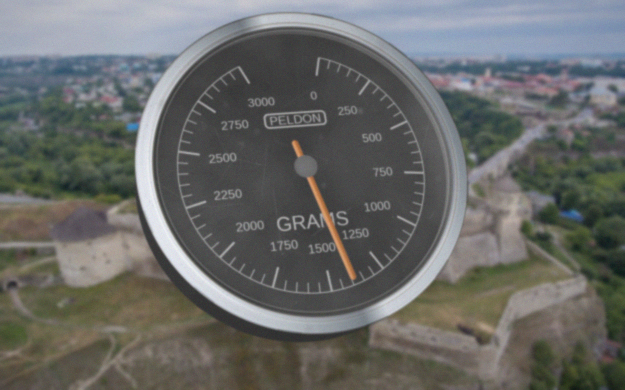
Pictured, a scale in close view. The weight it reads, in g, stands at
1400 g
